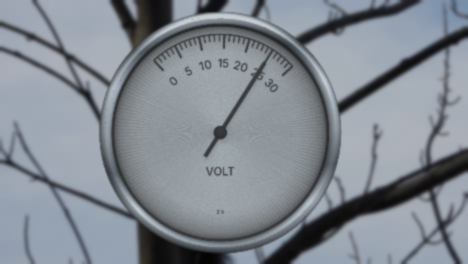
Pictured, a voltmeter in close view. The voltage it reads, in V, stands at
25 V
